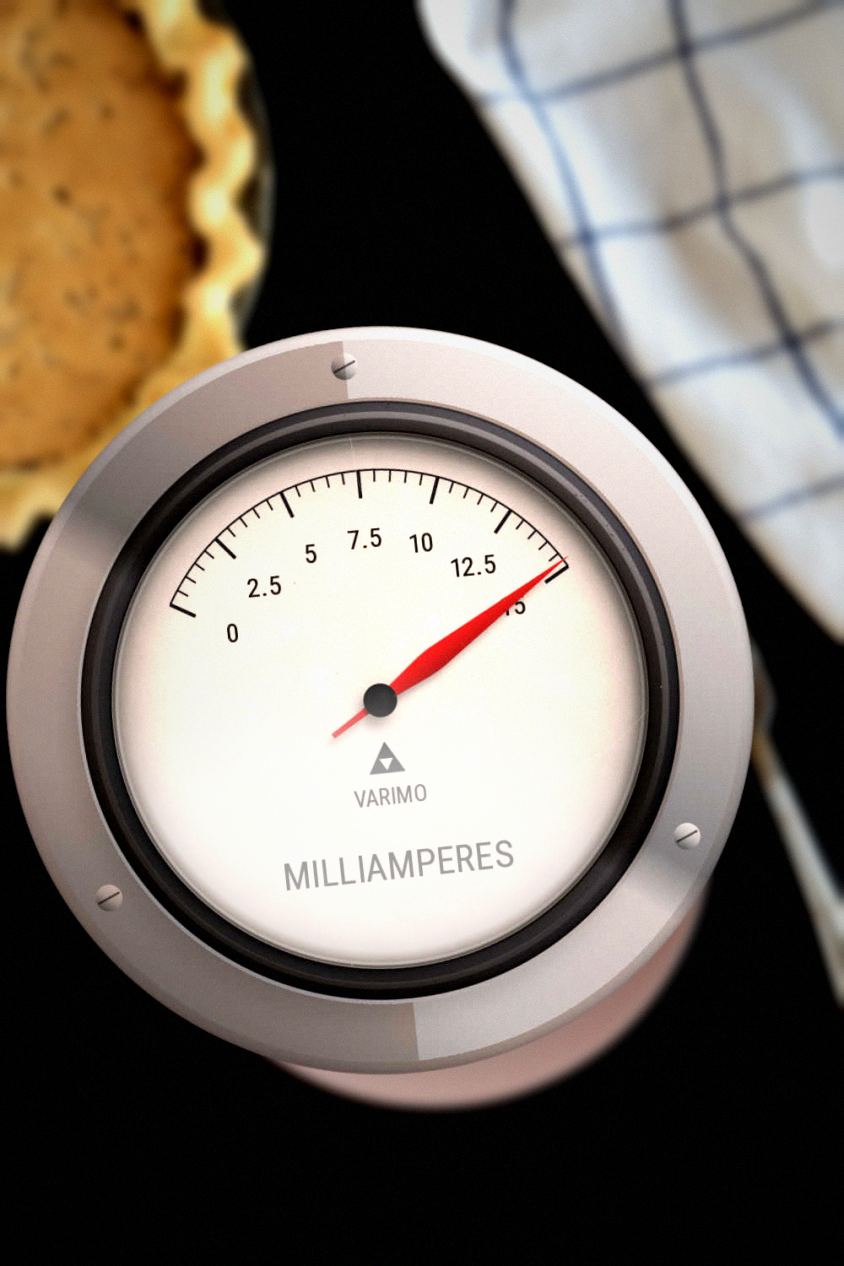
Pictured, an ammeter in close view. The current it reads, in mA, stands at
14.75 mA
